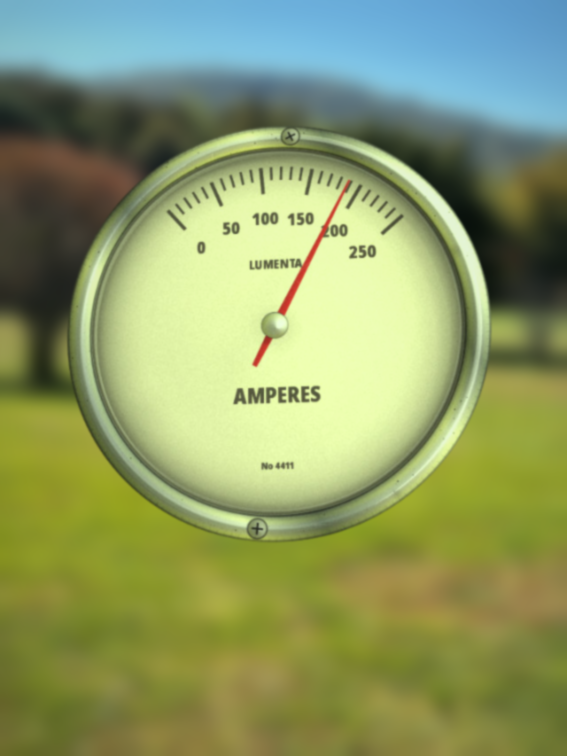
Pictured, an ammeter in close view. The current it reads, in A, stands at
190 A
